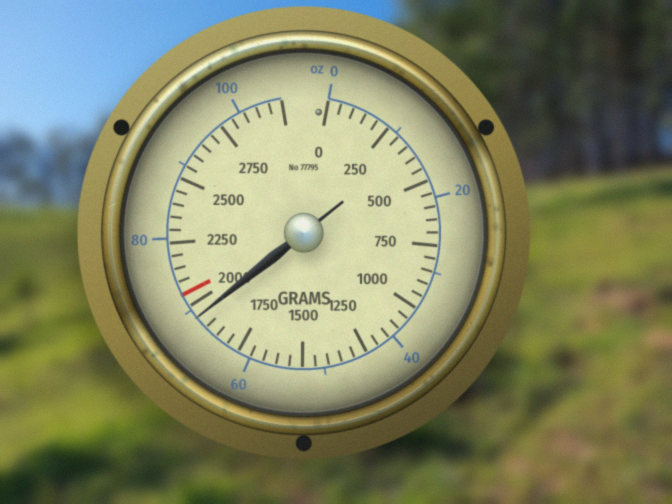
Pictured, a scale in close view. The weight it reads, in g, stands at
1950 g
